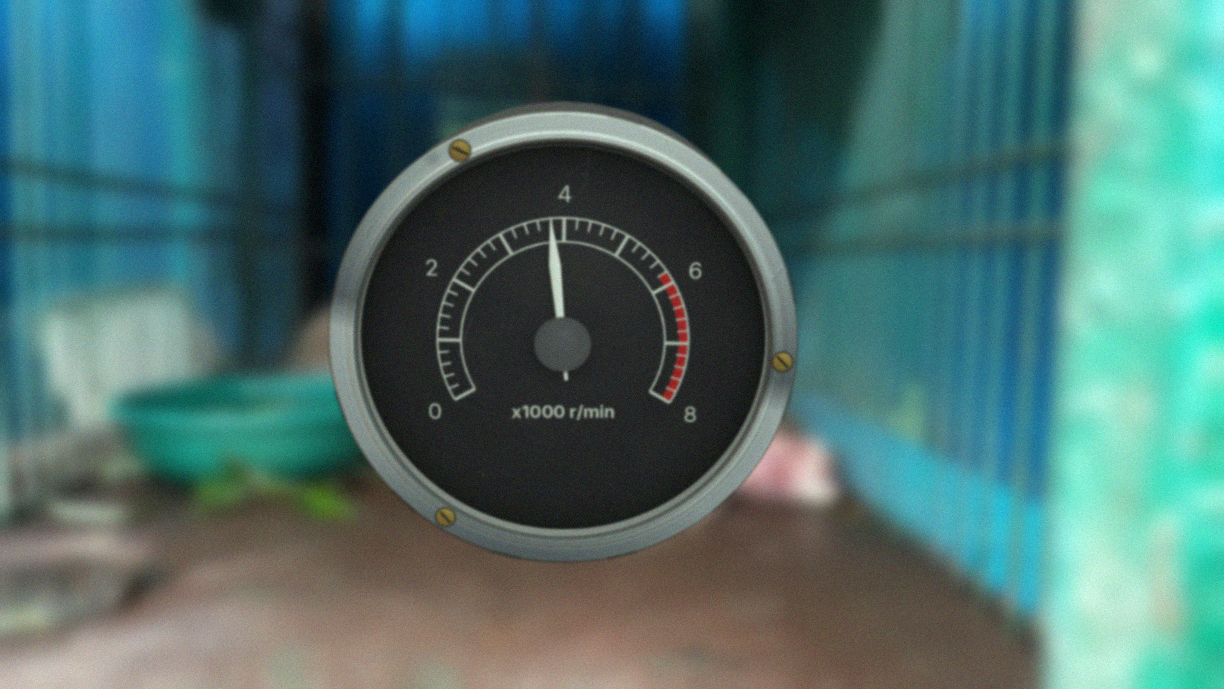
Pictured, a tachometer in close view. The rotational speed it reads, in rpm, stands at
3800 rpm
